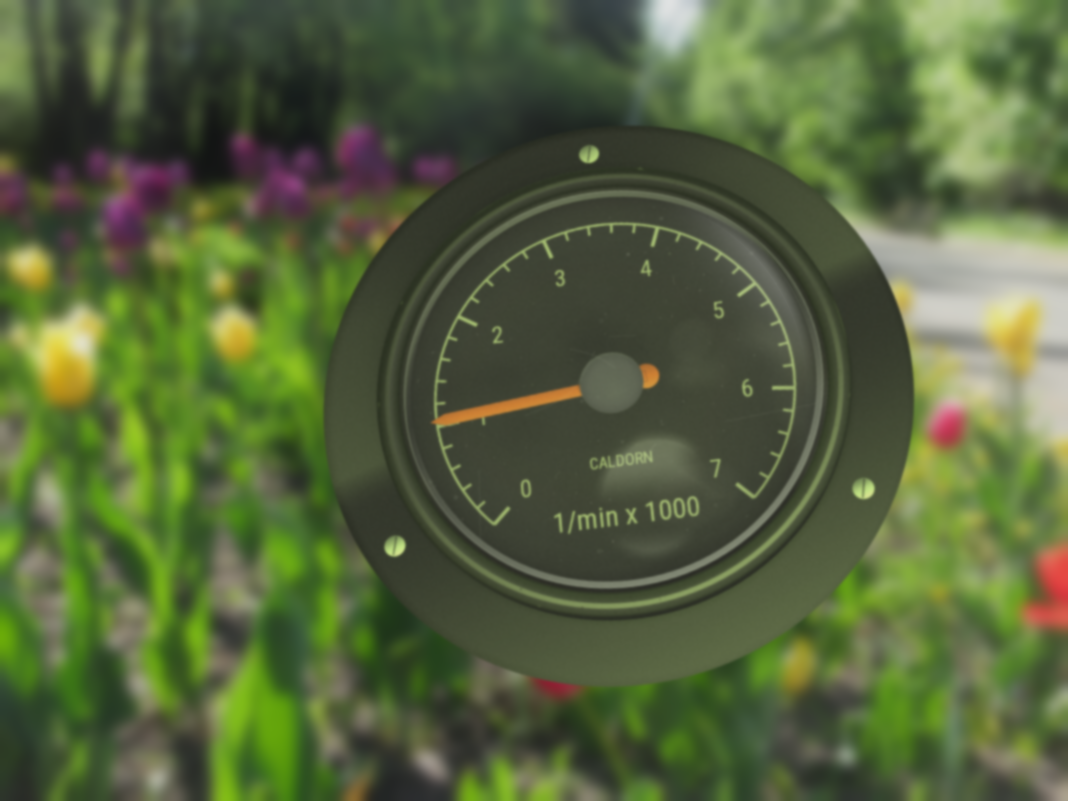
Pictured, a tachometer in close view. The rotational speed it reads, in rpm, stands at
1000 rpm
